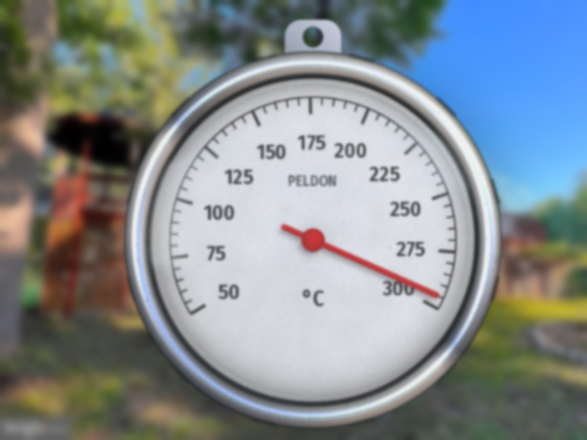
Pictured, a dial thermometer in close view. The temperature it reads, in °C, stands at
295 °C
